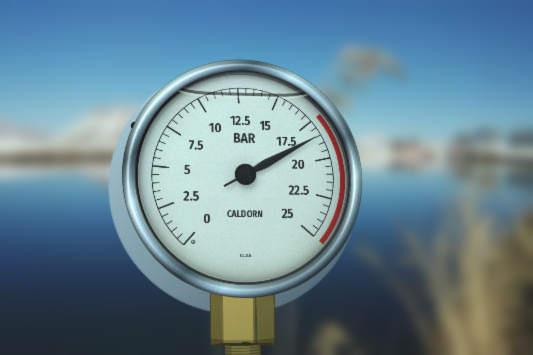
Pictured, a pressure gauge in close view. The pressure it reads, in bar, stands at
18.5 bar
